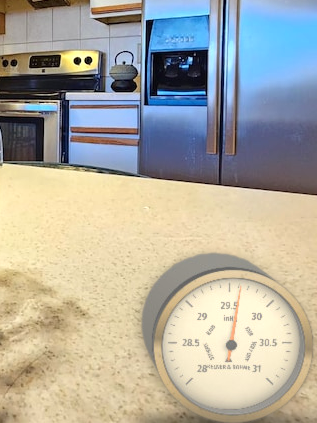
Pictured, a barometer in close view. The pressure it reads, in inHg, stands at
29.6 inHg
